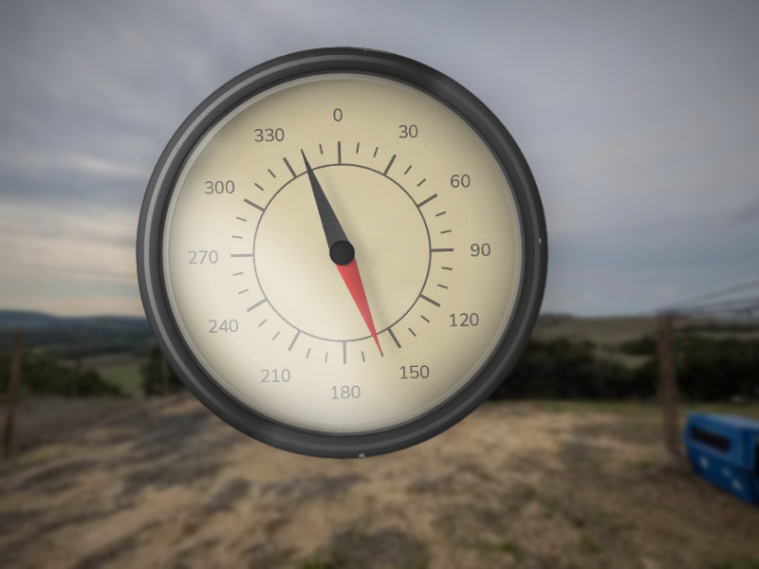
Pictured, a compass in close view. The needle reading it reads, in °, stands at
160 °
